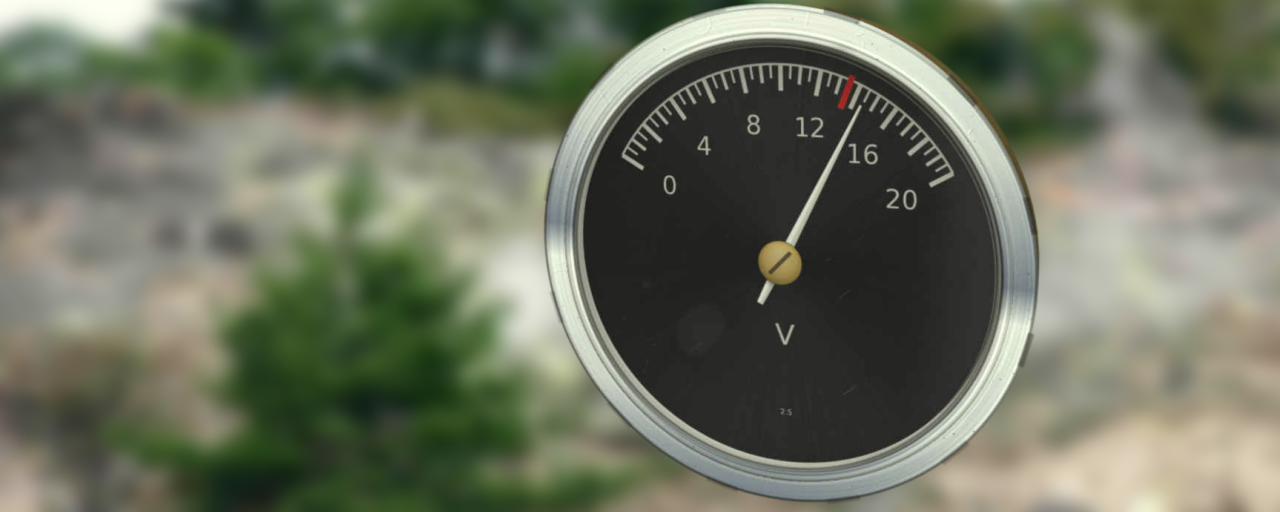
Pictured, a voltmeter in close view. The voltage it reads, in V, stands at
14.5 V
